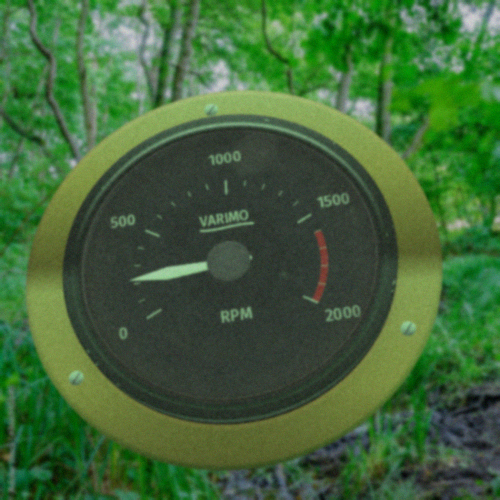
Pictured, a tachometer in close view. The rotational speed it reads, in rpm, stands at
200 rpm
